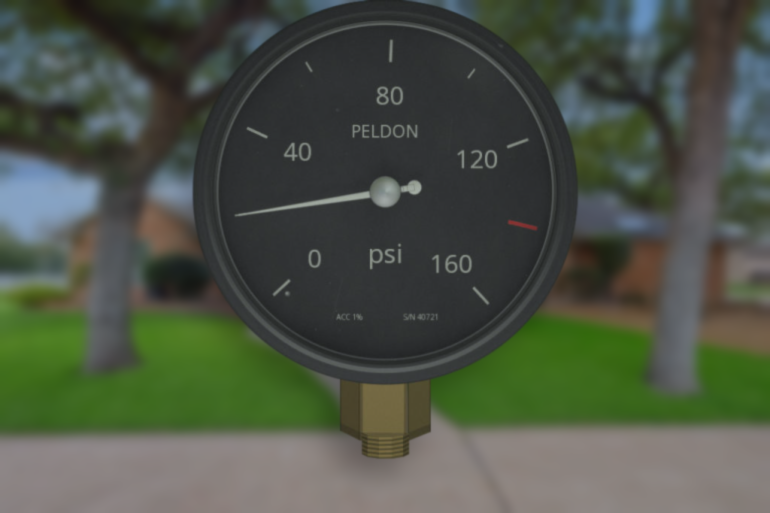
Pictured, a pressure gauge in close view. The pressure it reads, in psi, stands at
20 psi
